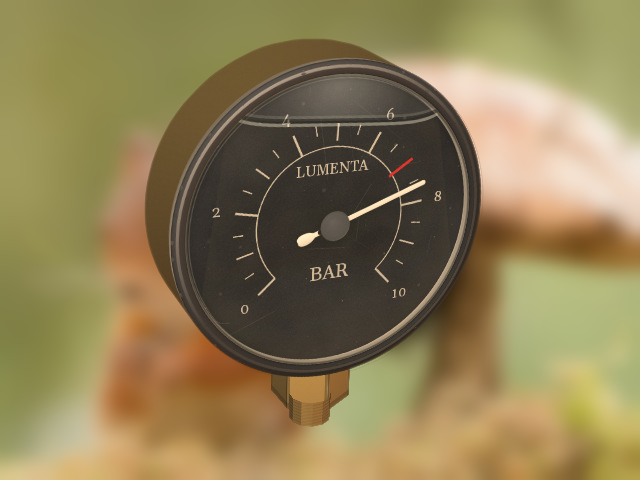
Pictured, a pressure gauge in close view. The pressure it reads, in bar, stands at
7.5 bar
